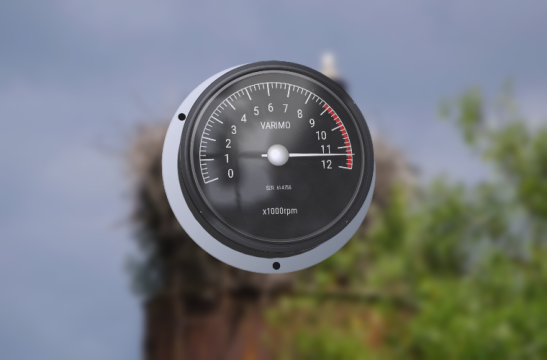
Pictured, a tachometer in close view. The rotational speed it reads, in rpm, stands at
11400 rpm
